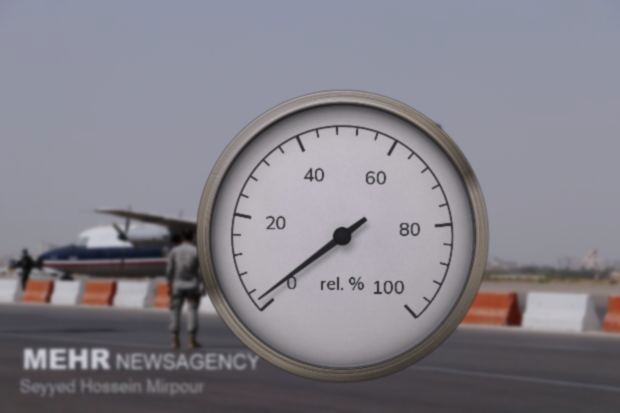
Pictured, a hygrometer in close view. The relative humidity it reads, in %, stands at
2 %
